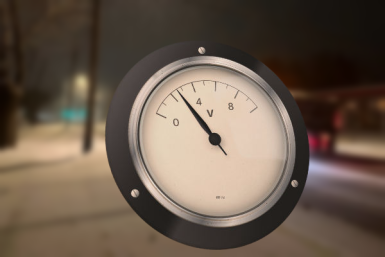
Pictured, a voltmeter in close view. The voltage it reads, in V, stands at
2.5 V
